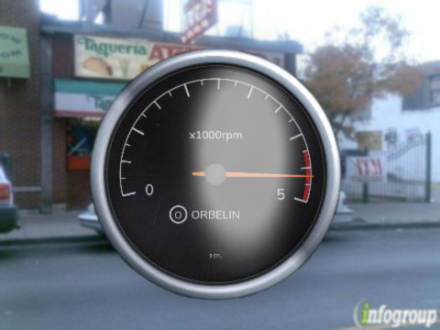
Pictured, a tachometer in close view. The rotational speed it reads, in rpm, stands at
4625 rpm
